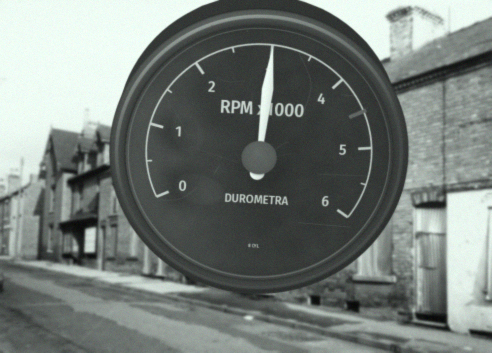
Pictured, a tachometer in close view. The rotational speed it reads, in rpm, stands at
3000 rpm
